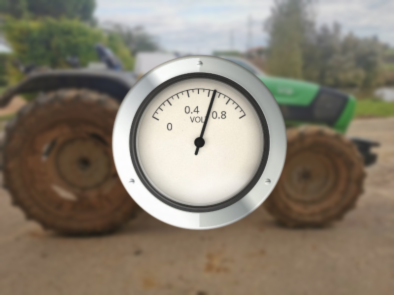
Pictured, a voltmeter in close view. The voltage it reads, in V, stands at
0.65 V
